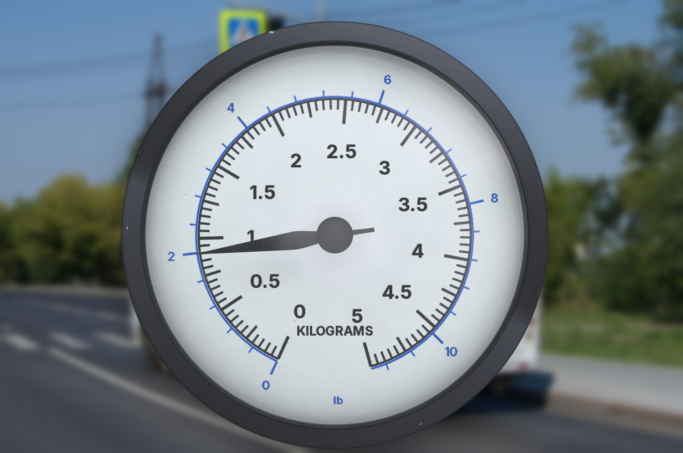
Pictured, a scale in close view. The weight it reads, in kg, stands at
0.9 kg
